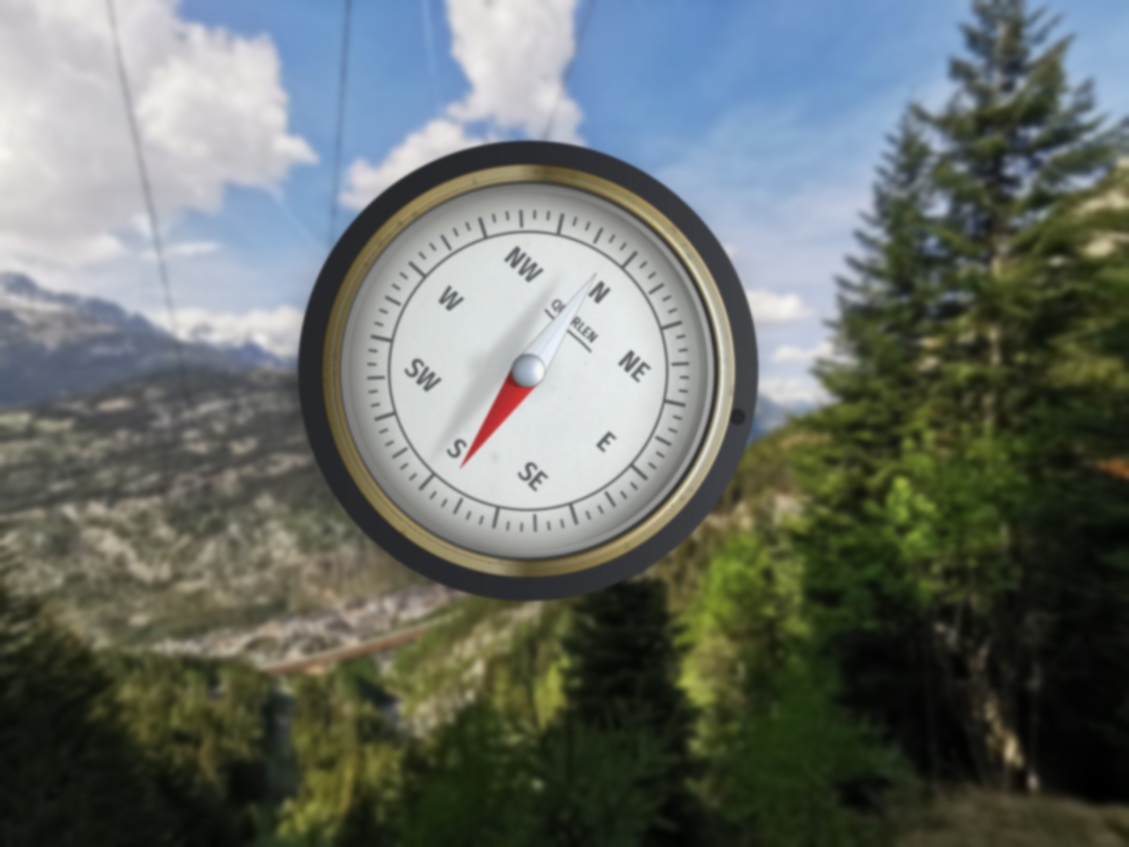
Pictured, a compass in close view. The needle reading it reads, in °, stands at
172.5 °
